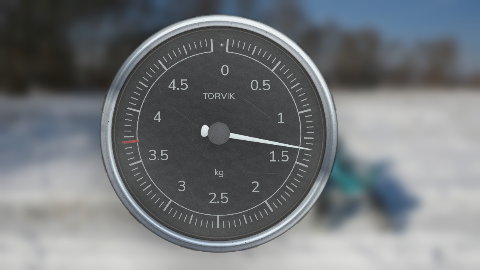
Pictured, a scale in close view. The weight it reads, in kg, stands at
1.35 kg
